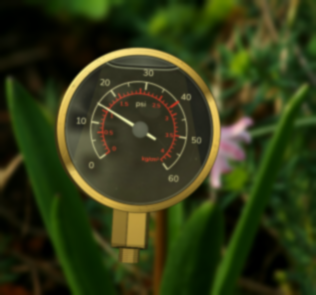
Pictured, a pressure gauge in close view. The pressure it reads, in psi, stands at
15 psi
